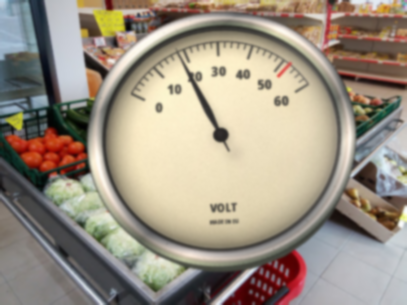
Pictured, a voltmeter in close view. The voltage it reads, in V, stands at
18 V
